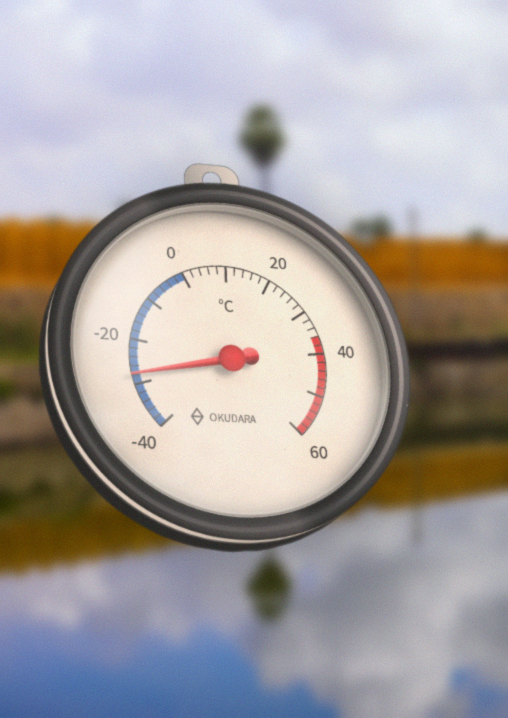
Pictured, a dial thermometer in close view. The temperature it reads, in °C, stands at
-28 °C
